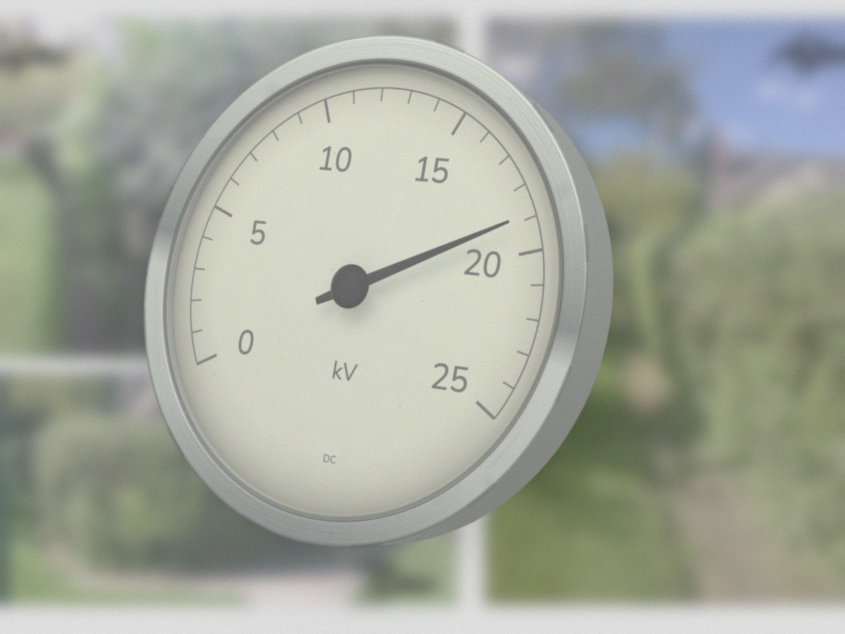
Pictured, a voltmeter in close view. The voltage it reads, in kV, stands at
19 kV
